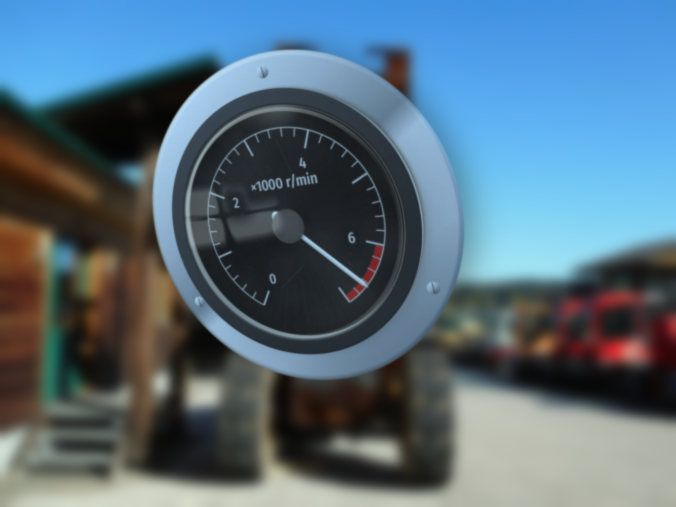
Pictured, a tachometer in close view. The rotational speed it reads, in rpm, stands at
6600 rpm
